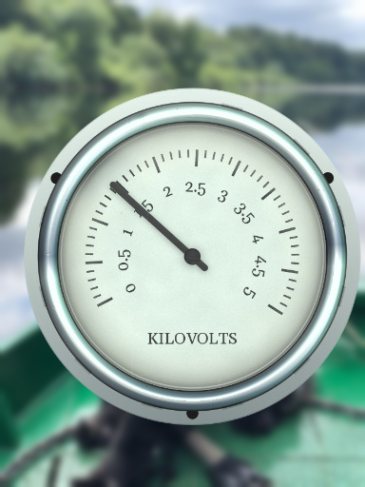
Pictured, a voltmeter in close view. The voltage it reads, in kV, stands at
1.45 kV
